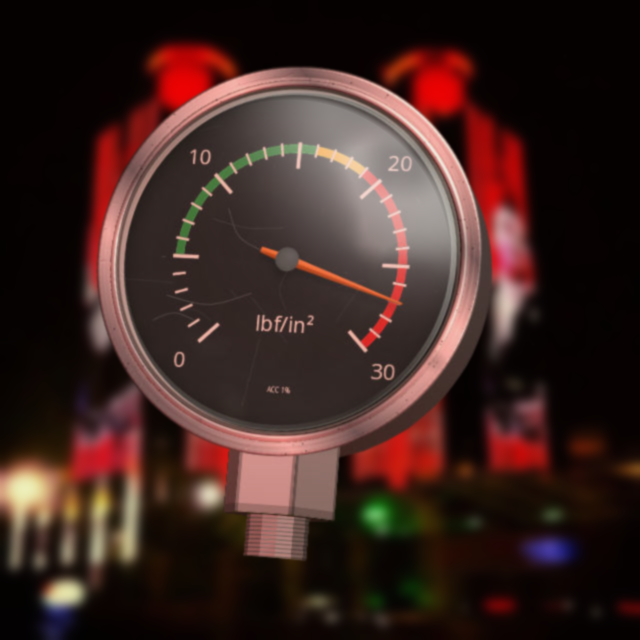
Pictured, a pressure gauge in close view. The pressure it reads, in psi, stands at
27 psi
